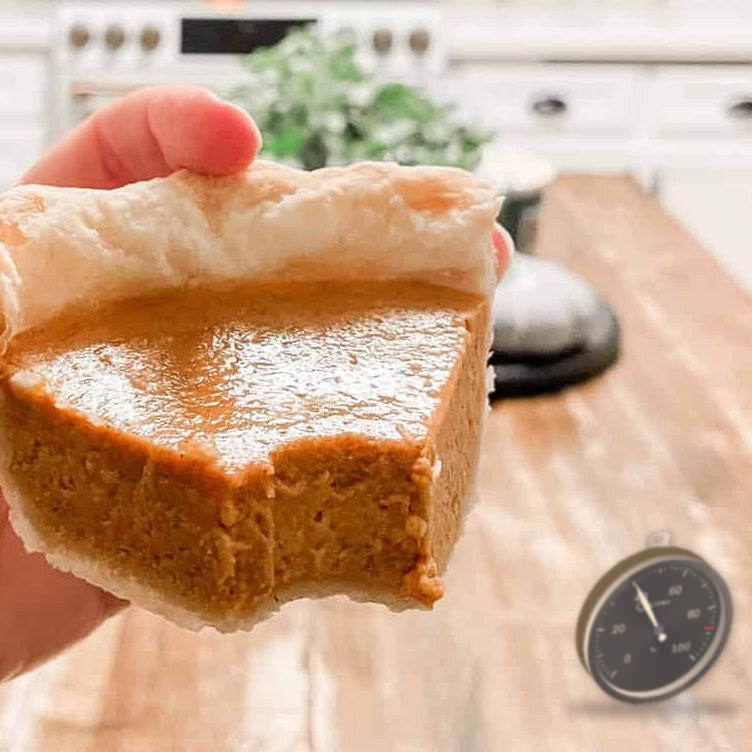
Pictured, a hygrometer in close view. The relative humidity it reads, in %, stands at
40 %
